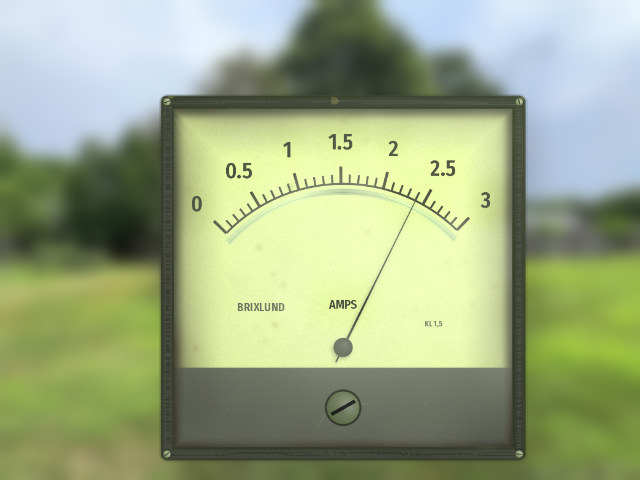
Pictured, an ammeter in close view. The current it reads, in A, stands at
2.4 A
